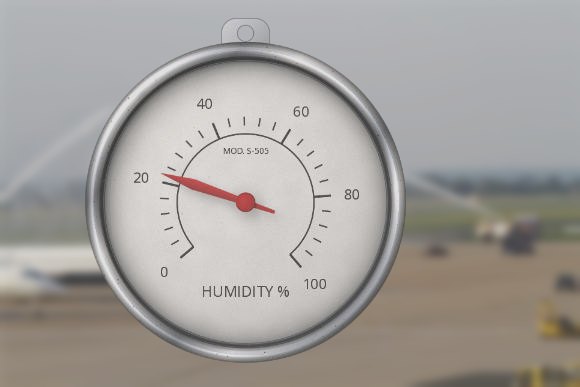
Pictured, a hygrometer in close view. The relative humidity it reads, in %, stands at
22 %
